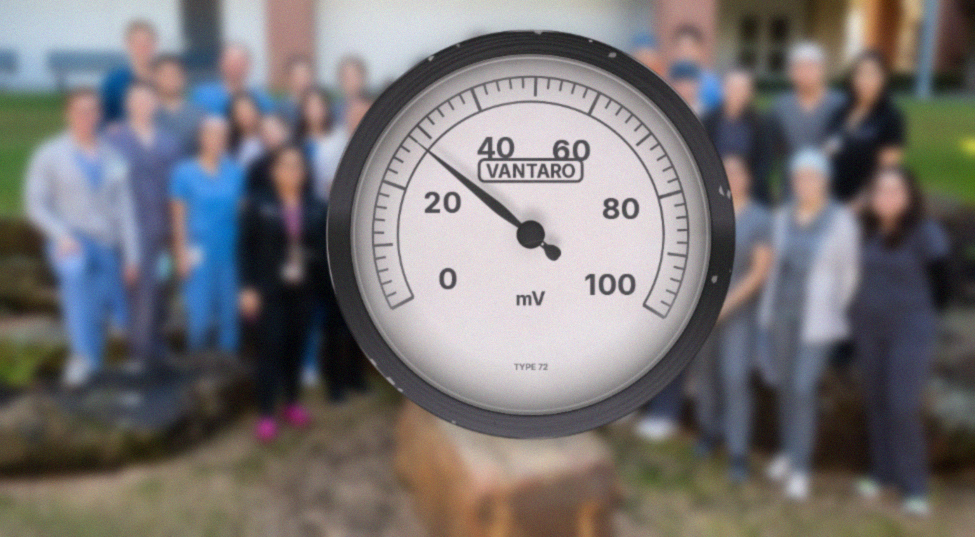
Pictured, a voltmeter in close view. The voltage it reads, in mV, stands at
28 mV
